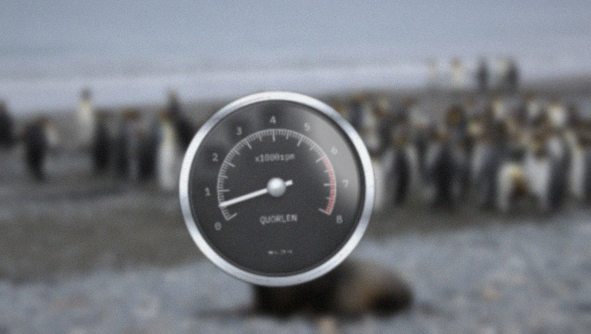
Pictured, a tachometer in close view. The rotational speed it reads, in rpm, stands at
500 rpm
